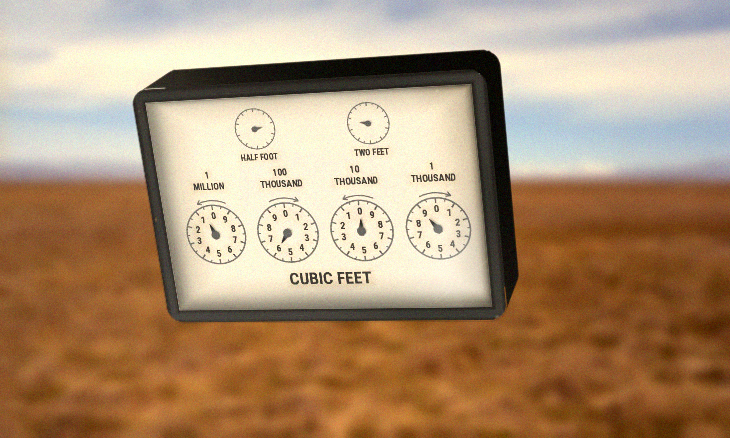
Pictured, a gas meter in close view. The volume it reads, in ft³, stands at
59900 ft³
